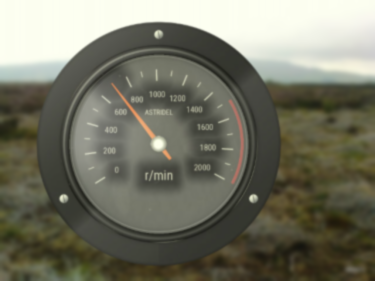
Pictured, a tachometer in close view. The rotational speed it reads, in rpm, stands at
700 rpm
